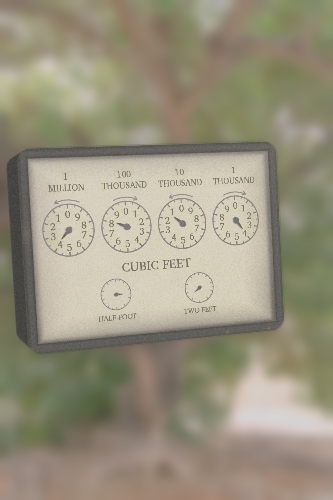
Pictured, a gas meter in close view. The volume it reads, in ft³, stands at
381400 ft³
